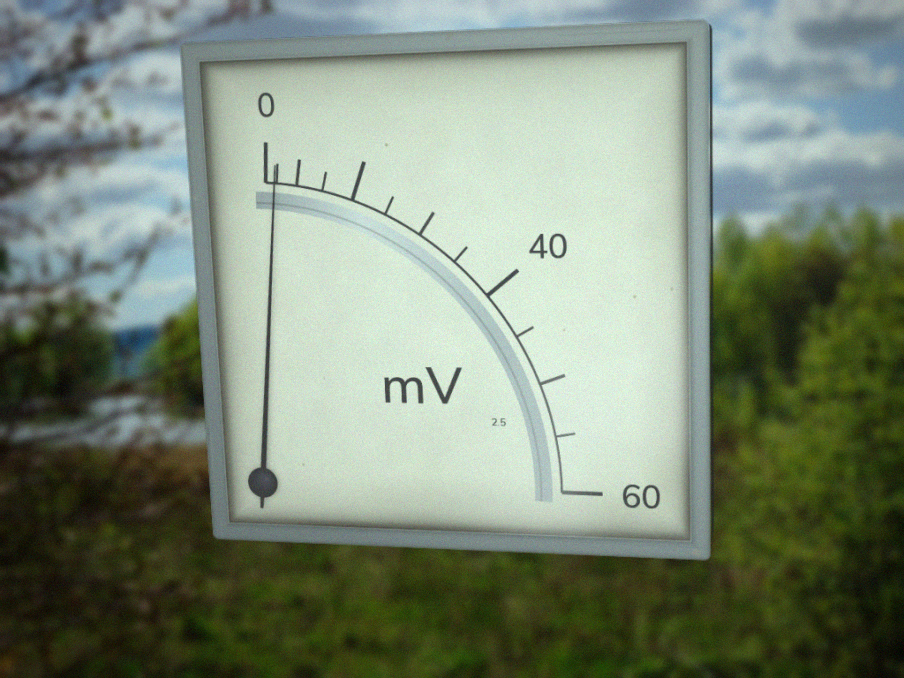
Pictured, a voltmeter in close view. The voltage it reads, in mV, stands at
5 mV
